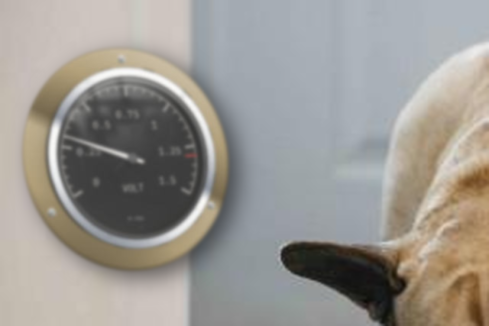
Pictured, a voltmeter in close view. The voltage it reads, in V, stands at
0.3 V
